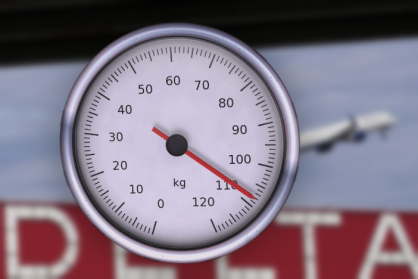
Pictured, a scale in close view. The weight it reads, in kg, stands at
108 kg
